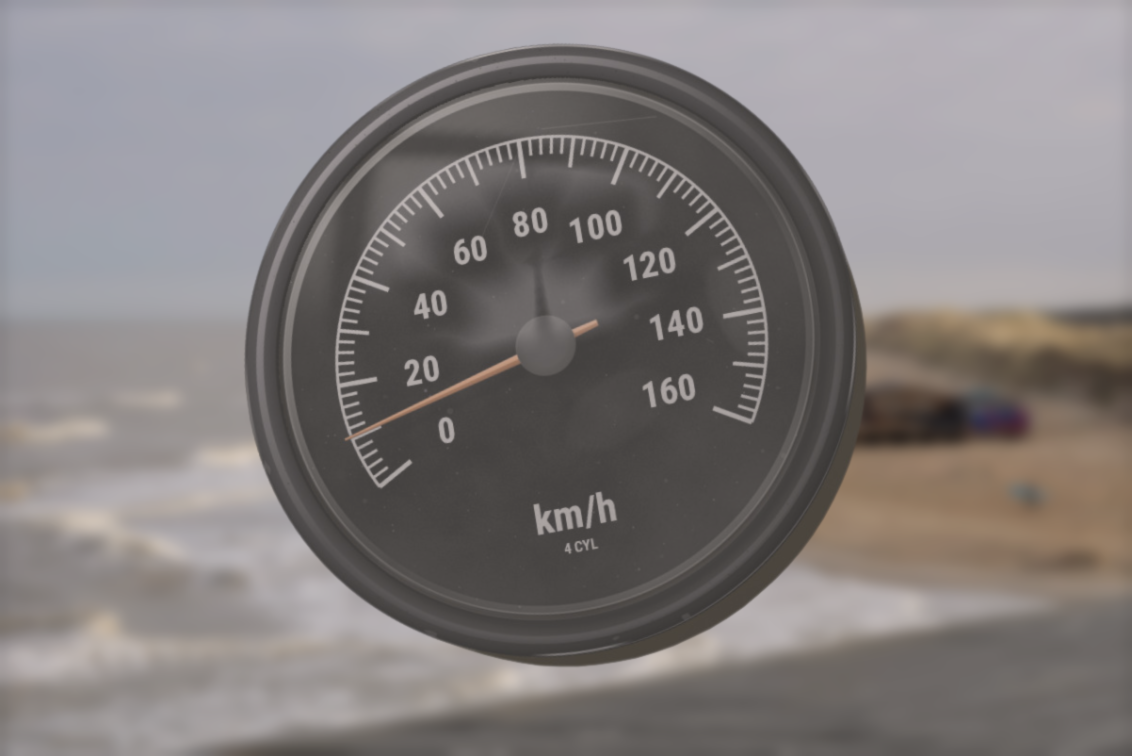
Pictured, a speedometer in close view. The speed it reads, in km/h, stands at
10 km/h
